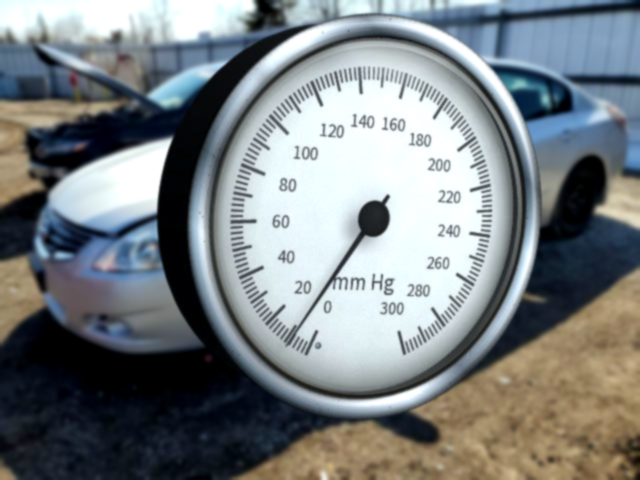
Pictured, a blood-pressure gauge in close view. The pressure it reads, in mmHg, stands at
10 mmHg
